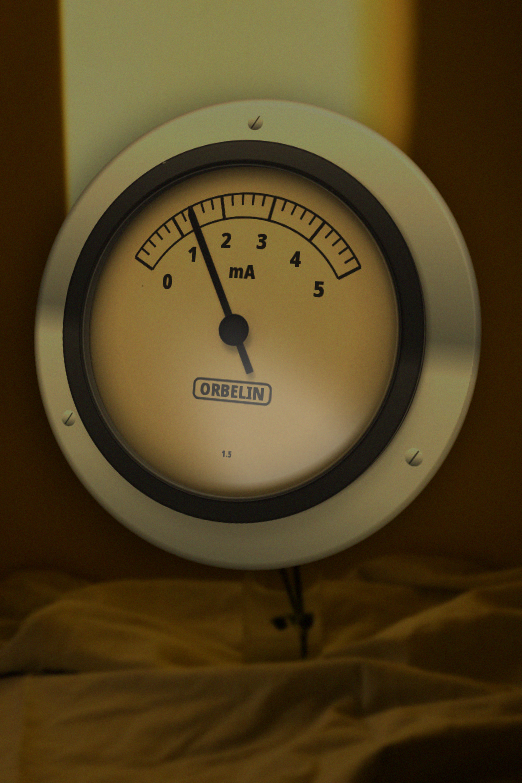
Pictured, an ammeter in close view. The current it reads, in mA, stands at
1.4 mA
